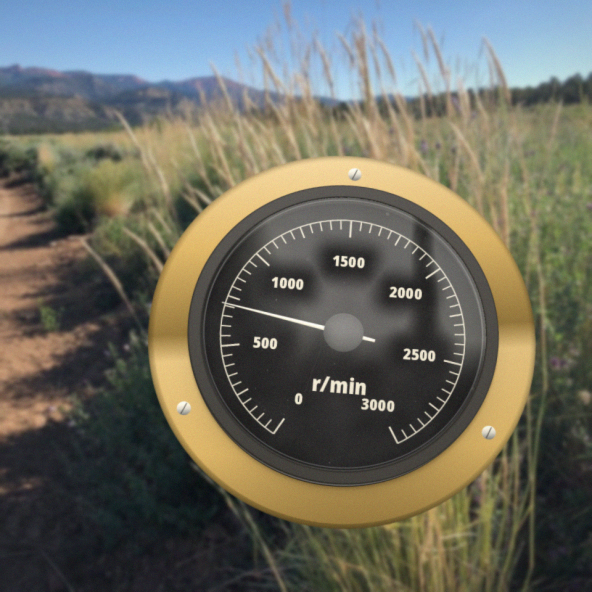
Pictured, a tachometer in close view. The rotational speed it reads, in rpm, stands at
700 rpm
